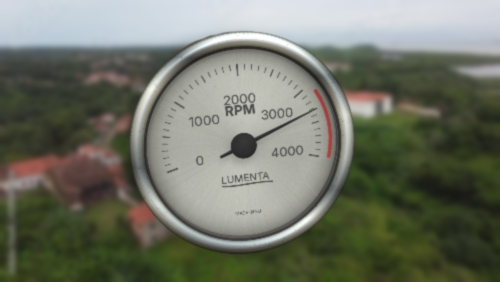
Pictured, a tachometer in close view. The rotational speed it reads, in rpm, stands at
3300 rpm
